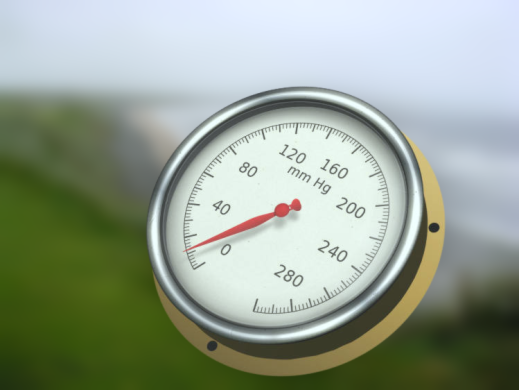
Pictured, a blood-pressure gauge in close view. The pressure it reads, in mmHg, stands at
10 mmHg
